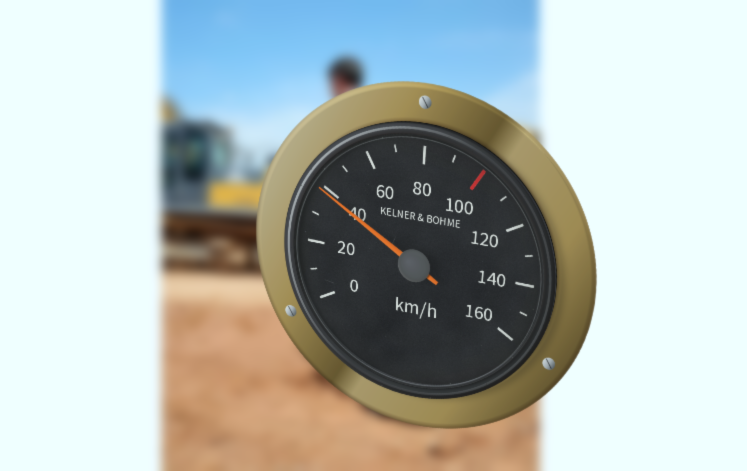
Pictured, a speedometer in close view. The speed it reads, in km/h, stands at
40 km/h
